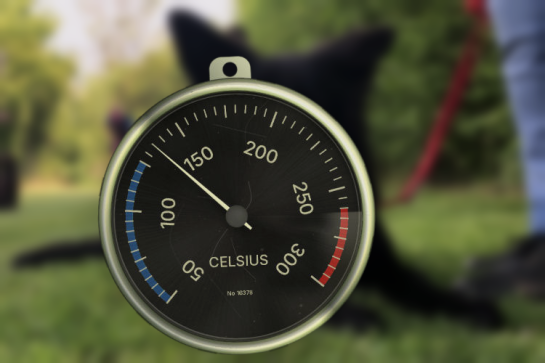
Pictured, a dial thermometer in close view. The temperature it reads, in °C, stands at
135 °C
